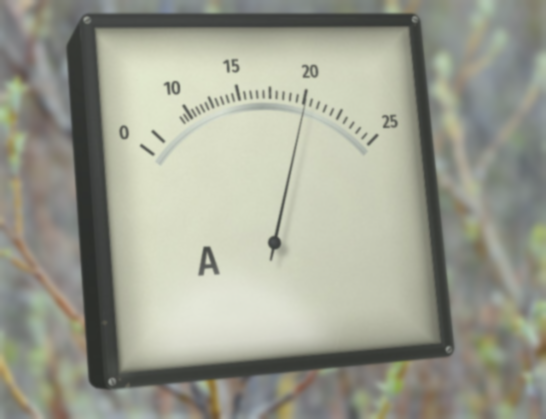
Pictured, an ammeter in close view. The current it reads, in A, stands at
20 A
